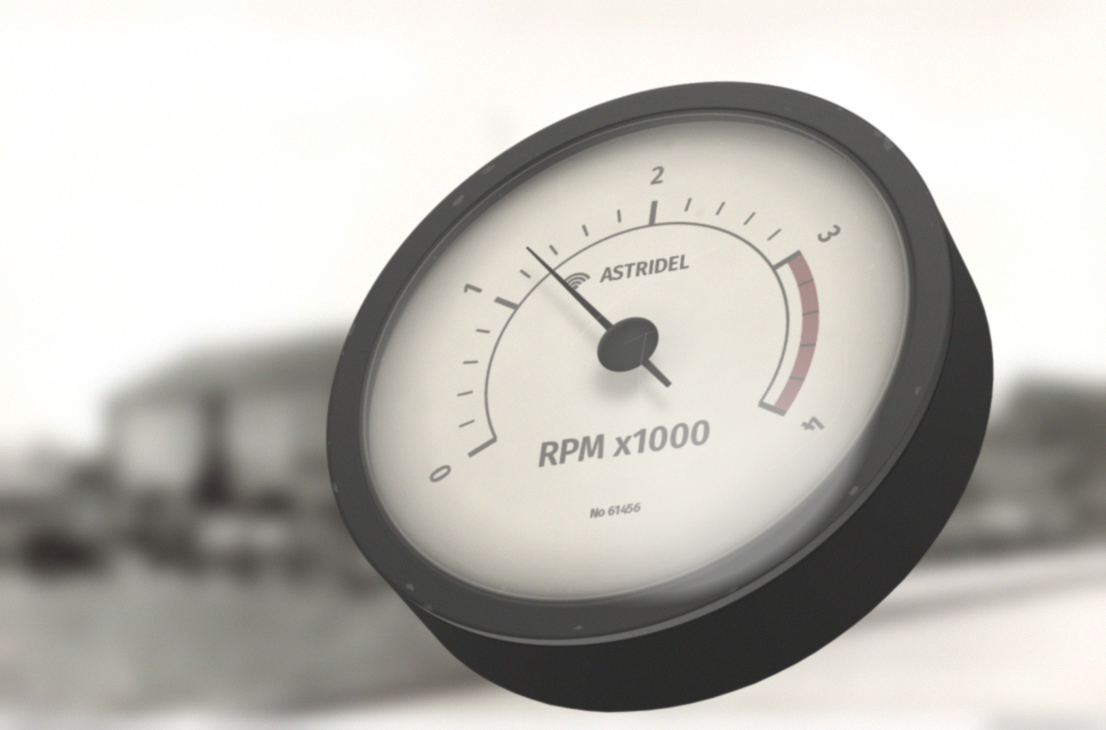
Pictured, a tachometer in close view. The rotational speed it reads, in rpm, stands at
1300 rpm
